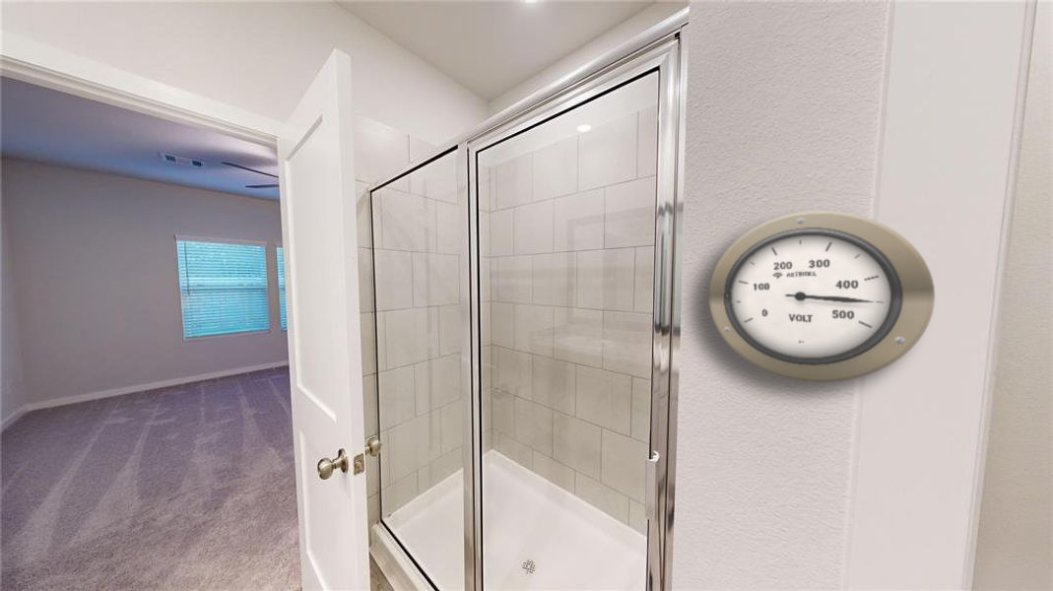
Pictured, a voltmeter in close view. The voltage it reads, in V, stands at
450 V
